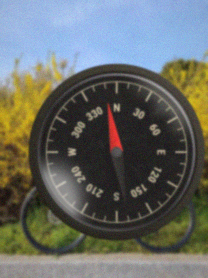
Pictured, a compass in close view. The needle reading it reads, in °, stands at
350 °
